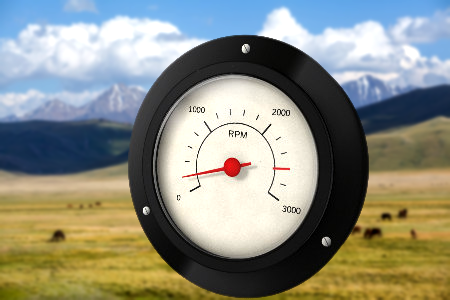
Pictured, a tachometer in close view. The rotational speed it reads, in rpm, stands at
200 rpm
